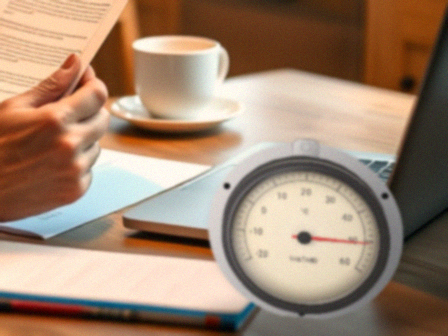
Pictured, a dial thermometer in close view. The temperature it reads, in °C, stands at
50 °C
